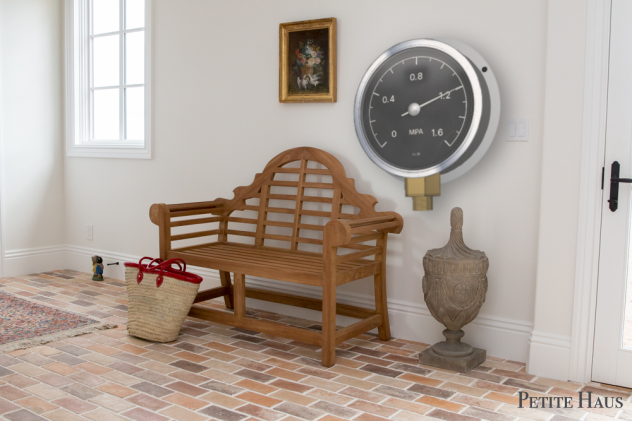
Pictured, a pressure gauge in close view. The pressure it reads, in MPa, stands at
1.2 MPa
